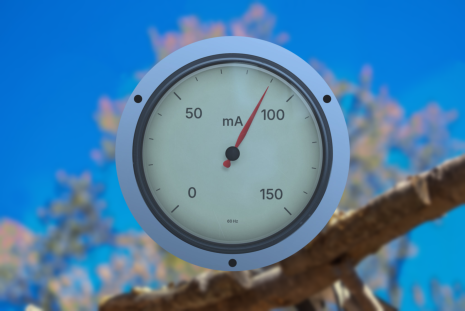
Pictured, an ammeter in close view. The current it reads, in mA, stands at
90 mA
